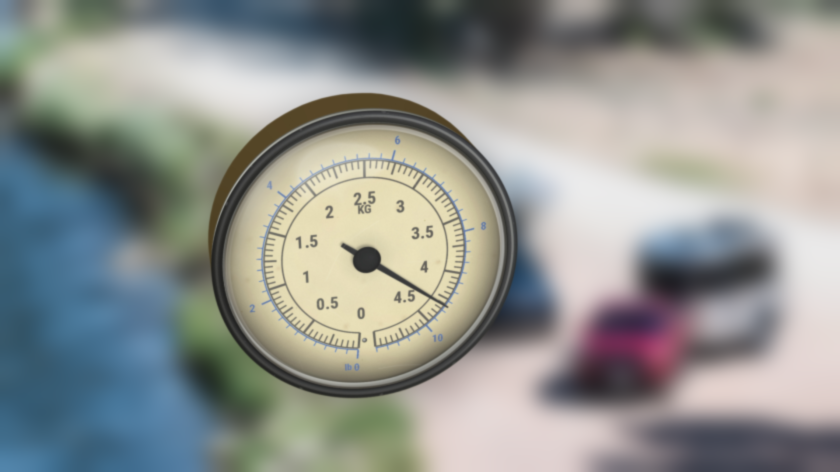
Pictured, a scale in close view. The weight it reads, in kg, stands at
4.3 kg
